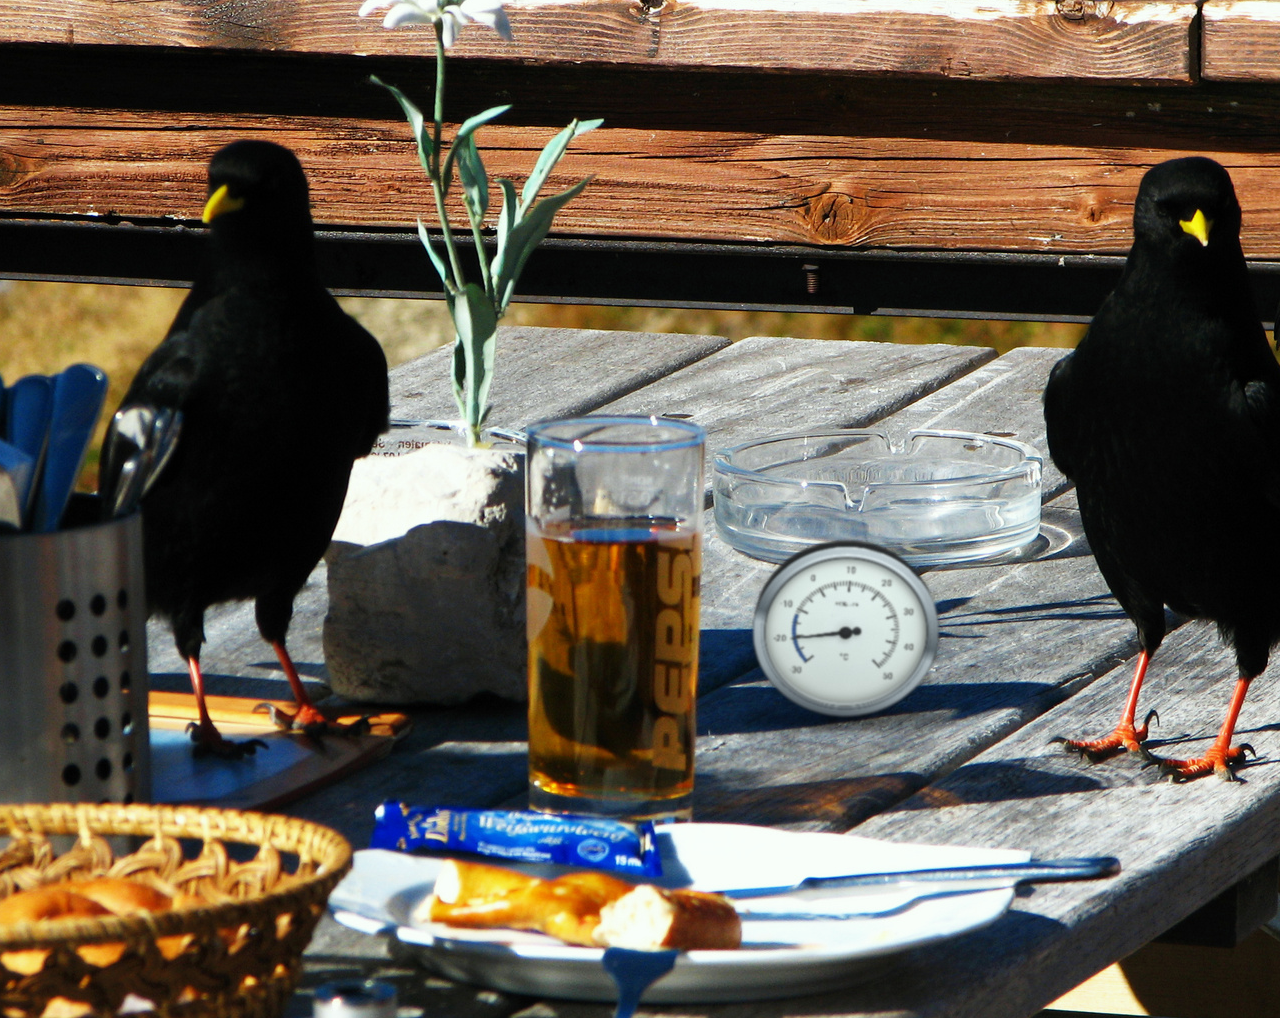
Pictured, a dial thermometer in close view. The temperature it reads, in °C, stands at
-20 °C
